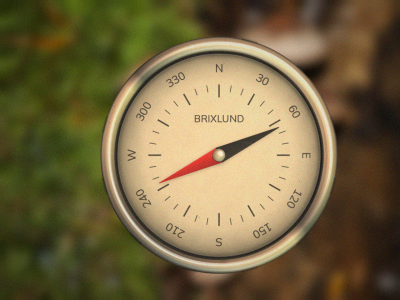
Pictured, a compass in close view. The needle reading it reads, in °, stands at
245 °
